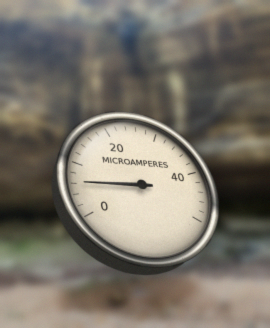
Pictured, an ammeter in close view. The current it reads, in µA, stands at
6 µA
